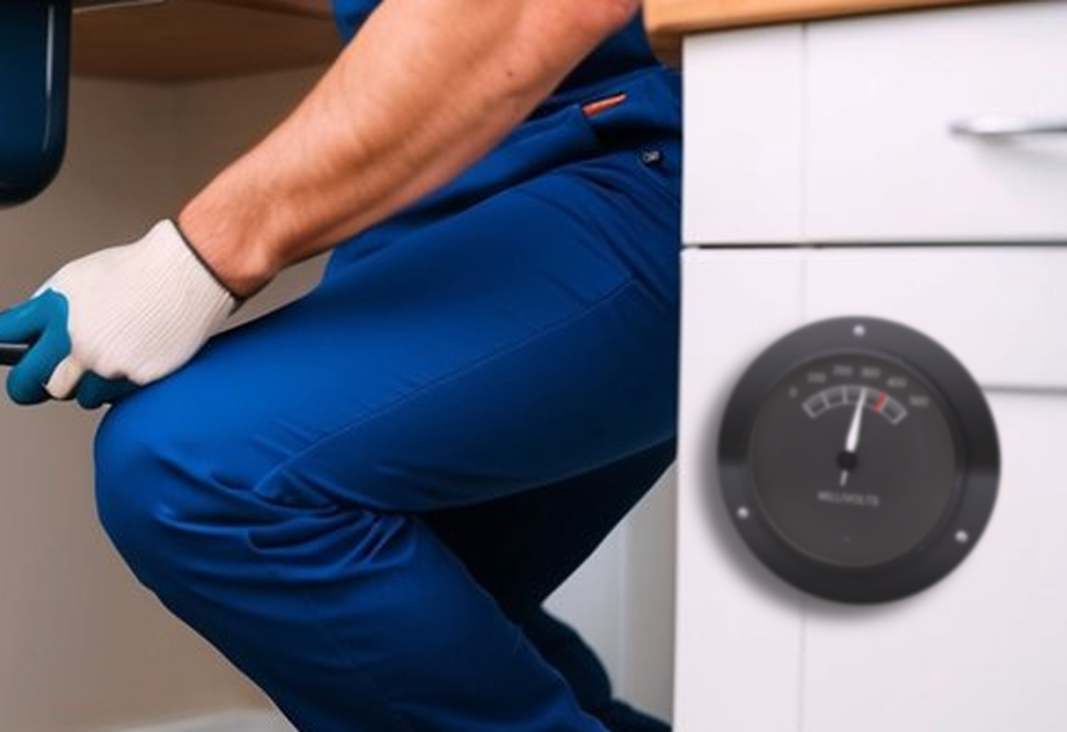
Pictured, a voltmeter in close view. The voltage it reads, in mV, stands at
300 mV
